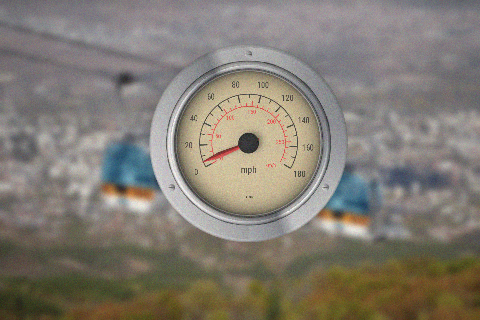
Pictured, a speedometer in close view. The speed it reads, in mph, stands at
5 mph
